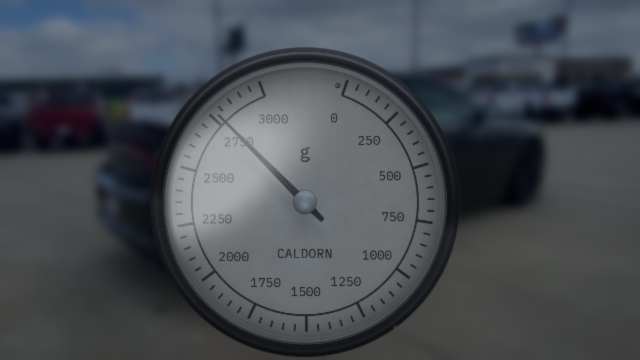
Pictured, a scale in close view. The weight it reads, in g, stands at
2775 g
